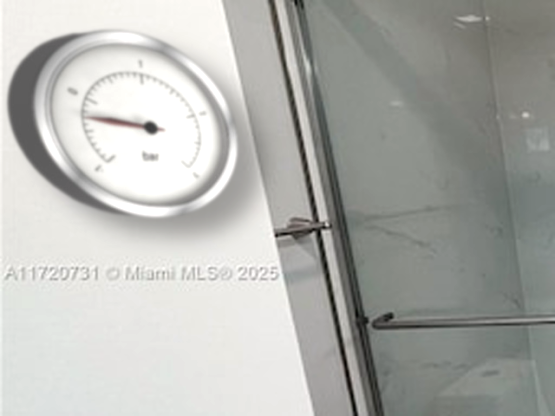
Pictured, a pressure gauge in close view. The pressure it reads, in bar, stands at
-0.3 bar
